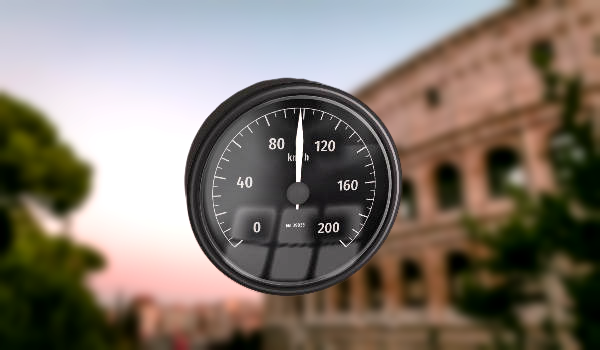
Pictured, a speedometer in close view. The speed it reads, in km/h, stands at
97.5 km/h
